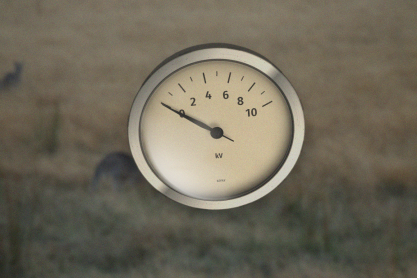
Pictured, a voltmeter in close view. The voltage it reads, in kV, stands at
0 kV
